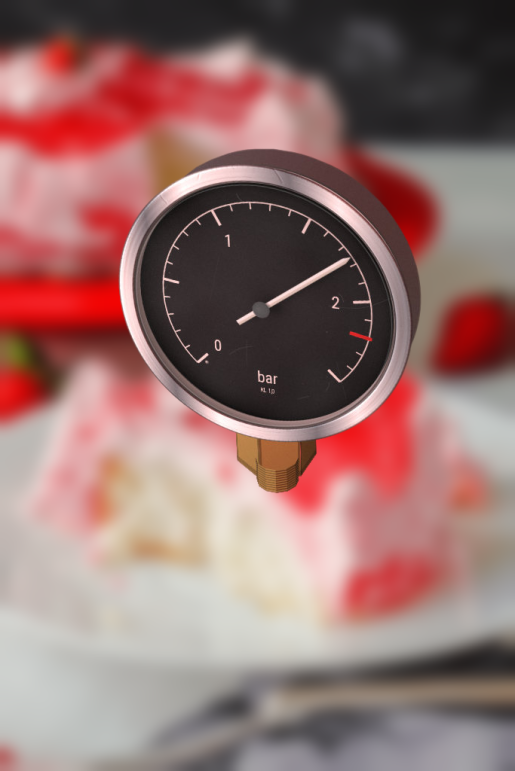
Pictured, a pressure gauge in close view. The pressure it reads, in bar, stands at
1.75 bar
